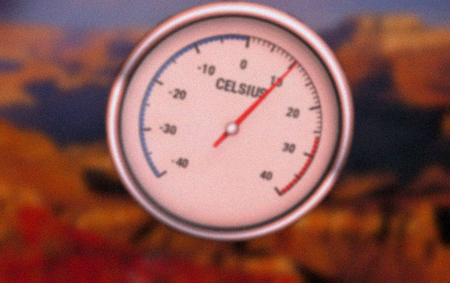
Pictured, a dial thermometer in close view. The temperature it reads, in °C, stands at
10 °C
